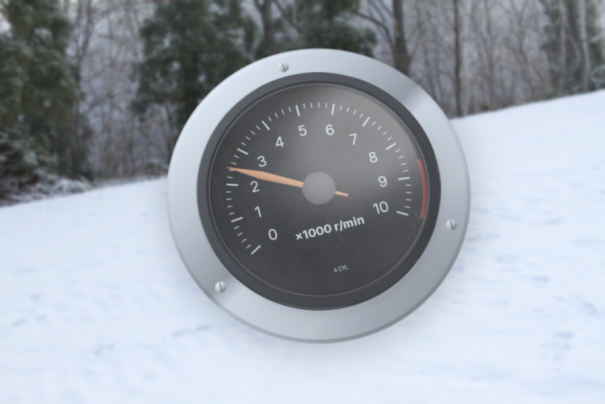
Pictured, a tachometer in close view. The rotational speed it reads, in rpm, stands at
2400 rpm
